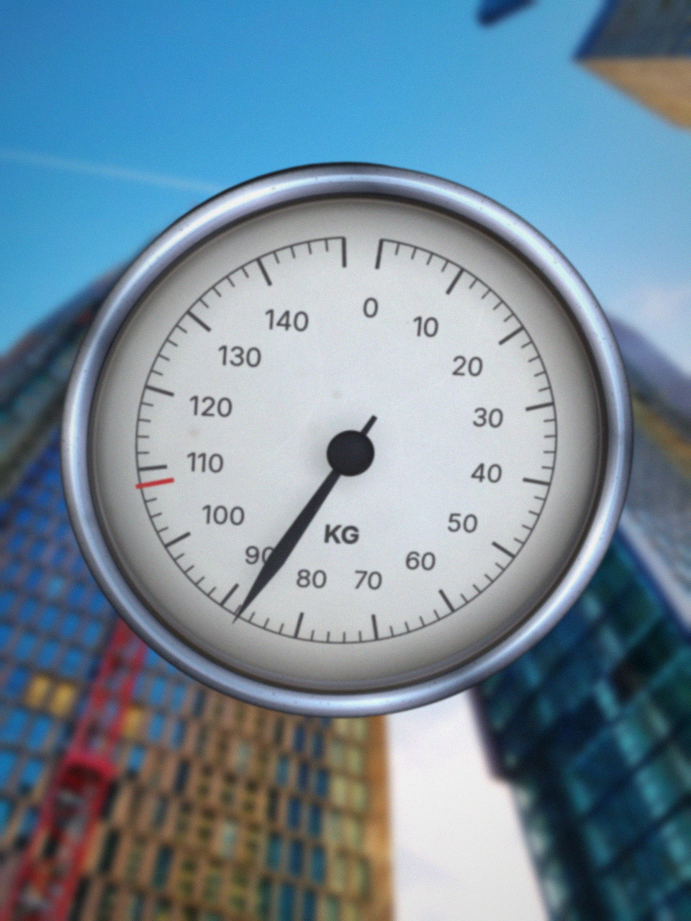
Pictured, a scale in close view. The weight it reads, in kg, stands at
88 kg
